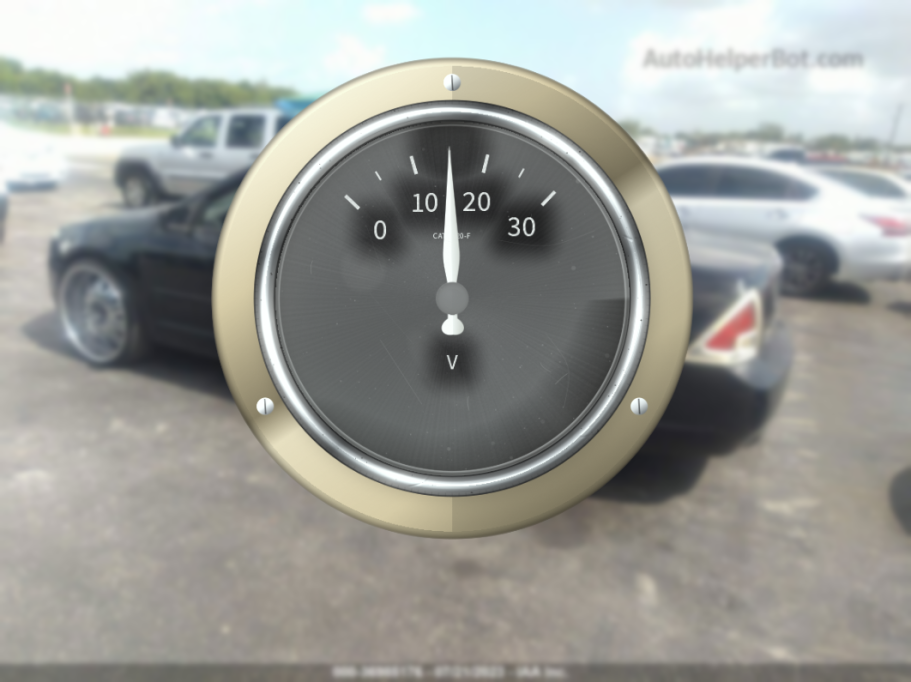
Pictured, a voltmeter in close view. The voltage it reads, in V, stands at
15 V
